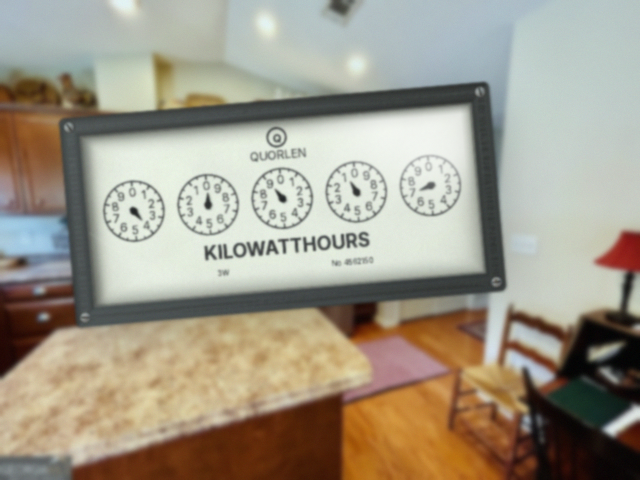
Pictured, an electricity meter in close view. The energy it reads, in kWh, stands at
39907 kWh
